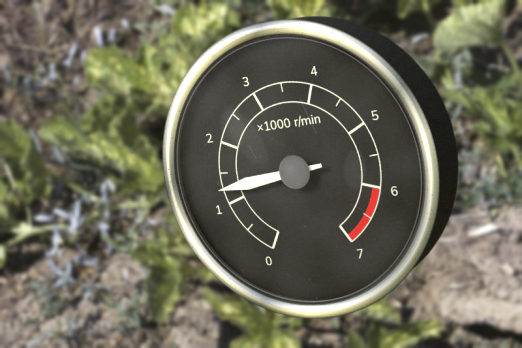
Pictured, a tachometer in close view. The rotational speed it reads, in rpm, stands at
1250 rpm
